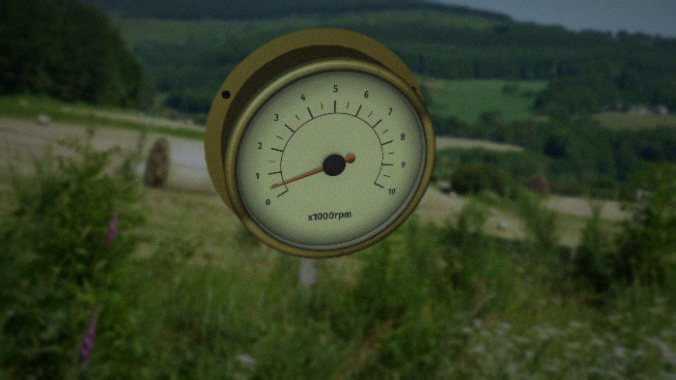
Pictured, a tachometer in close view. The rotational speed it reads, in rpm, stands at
500 rpm
